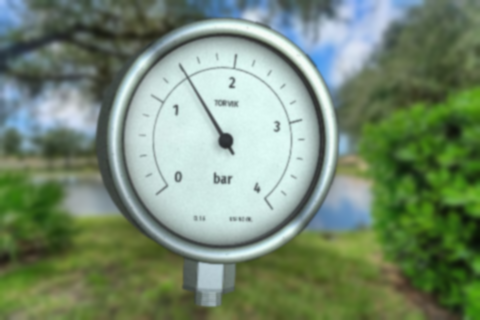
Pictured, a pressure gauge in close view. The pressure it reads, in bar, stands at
1.4 bar
